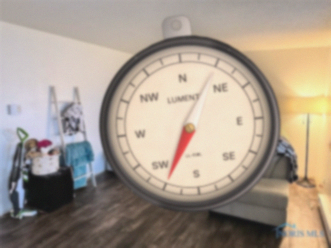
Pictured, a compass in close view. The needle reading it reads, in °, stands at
210 °
